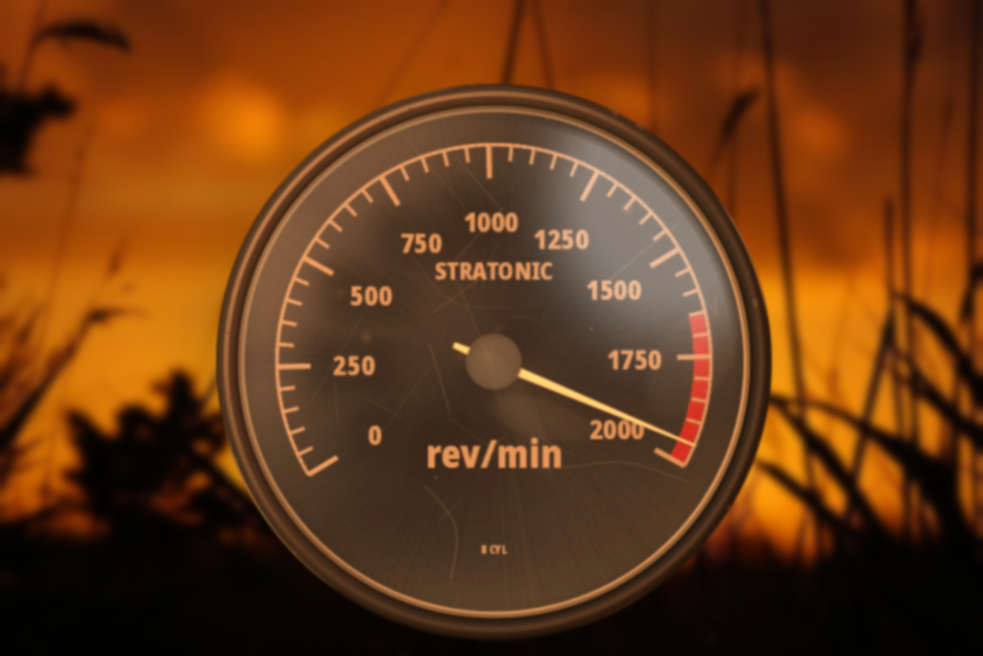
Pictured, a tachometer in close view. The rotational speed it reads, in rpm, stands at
1950 rpm
